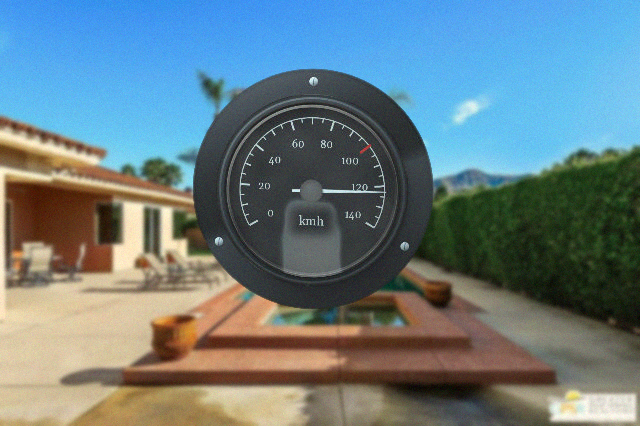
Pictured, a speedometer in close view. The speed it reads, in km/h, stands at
122.5 km/h
